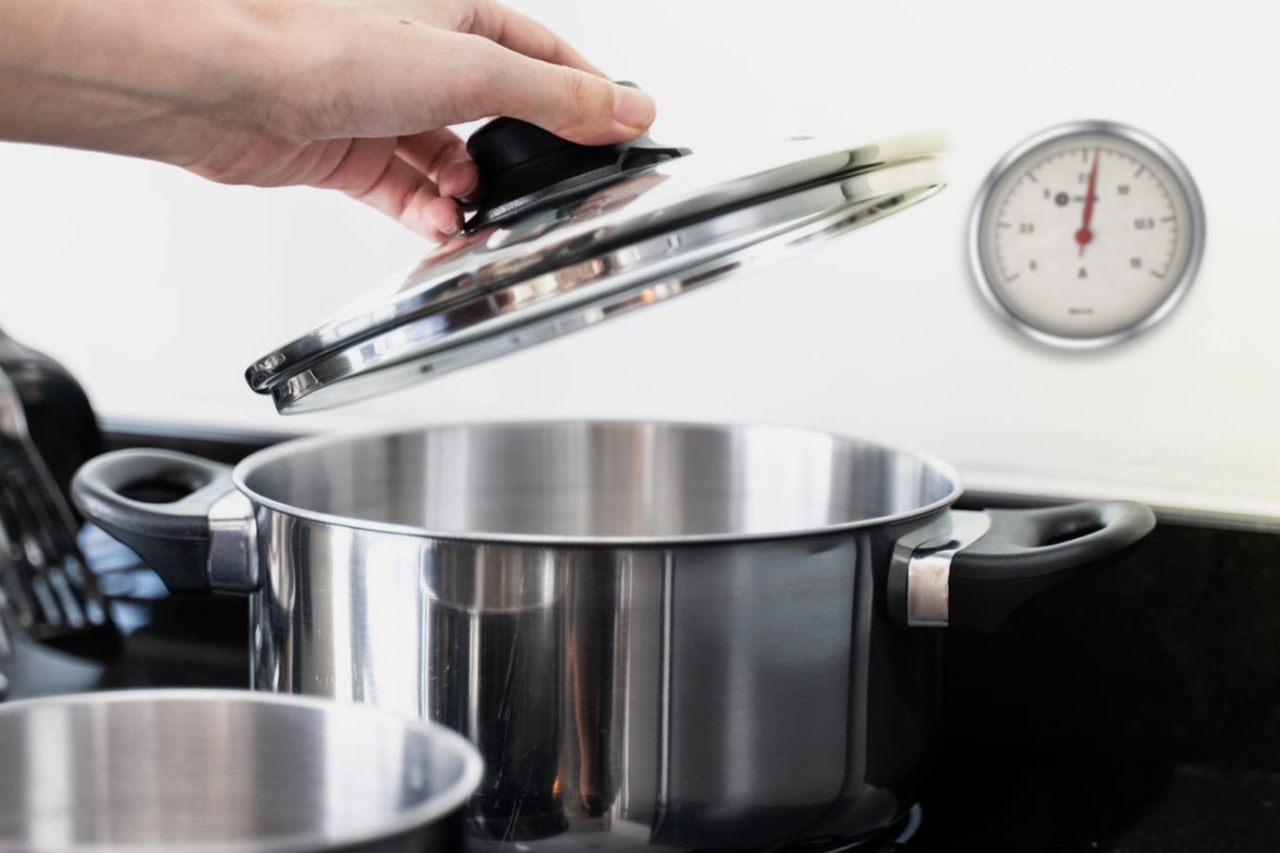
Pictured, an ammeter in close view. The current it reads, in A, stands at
8 A
